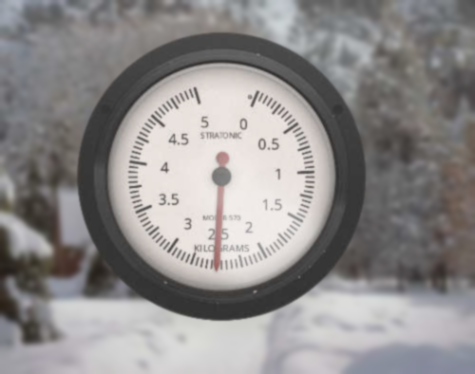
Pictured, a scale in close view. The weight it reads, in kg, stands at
2.5 kg
